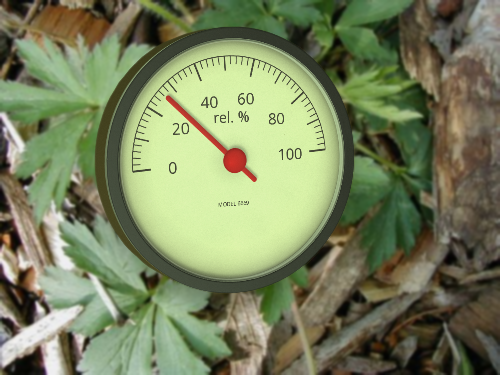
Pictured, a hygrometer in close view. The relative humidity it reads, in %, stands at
26 %
